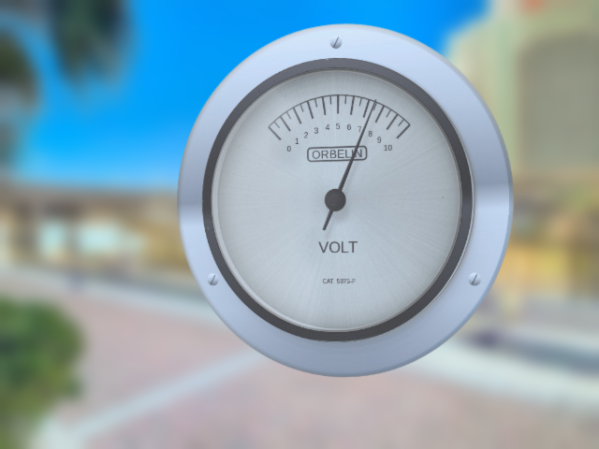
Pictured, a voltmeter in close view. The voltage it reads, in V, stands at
7.5 V
